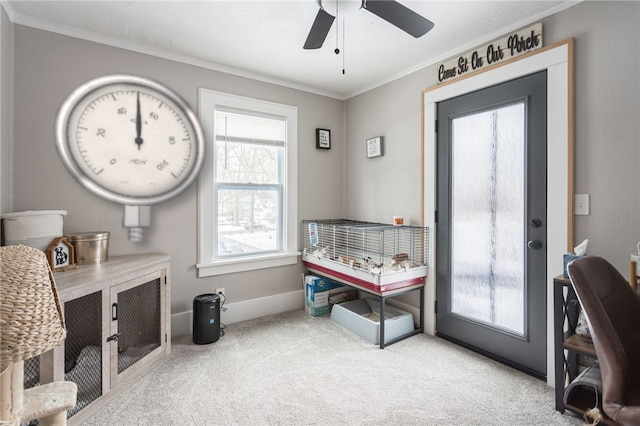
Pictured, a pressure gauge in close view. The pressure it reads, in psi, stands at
50 psi
